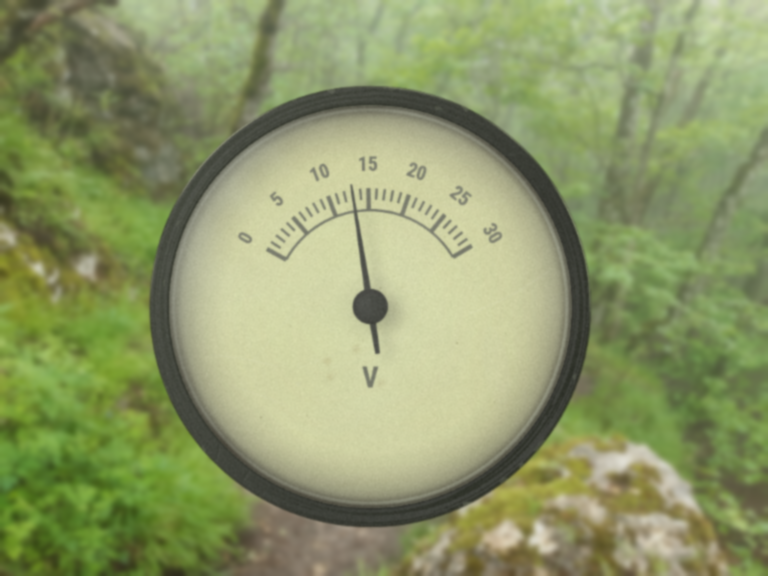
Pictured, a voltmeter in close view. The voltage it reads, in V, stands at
13 V
